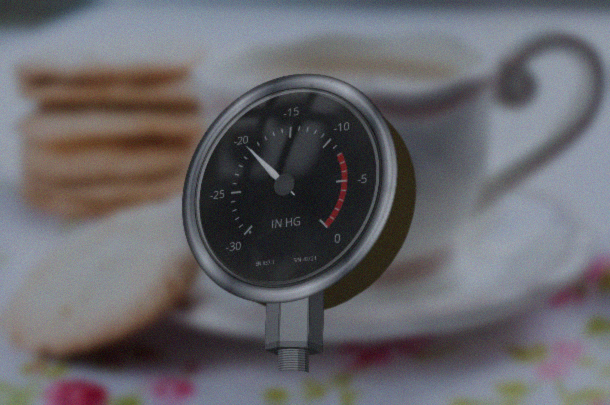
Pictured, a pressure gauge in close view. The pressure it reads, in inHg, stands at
-20 inHg
